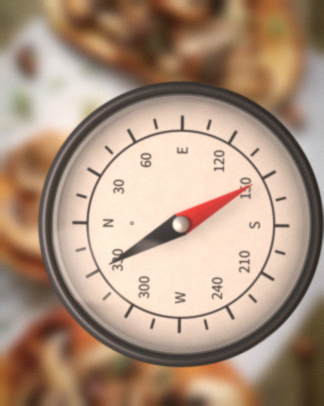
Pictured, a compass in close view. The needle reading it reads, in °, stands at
150 °
